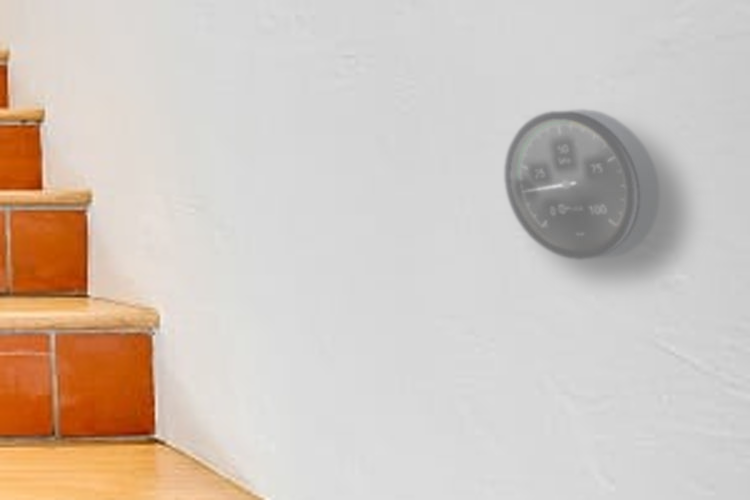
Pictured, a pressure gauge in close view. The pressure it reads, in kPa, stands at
15 kPa
